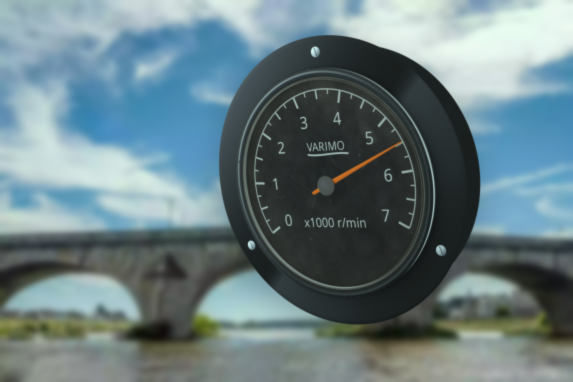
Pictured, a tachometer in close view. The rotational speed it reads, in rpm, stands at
5500 rpm
